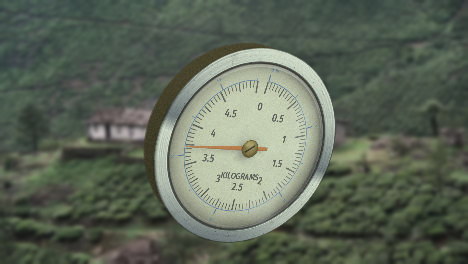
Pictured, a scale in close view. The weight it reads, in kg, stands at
3.75 kg
